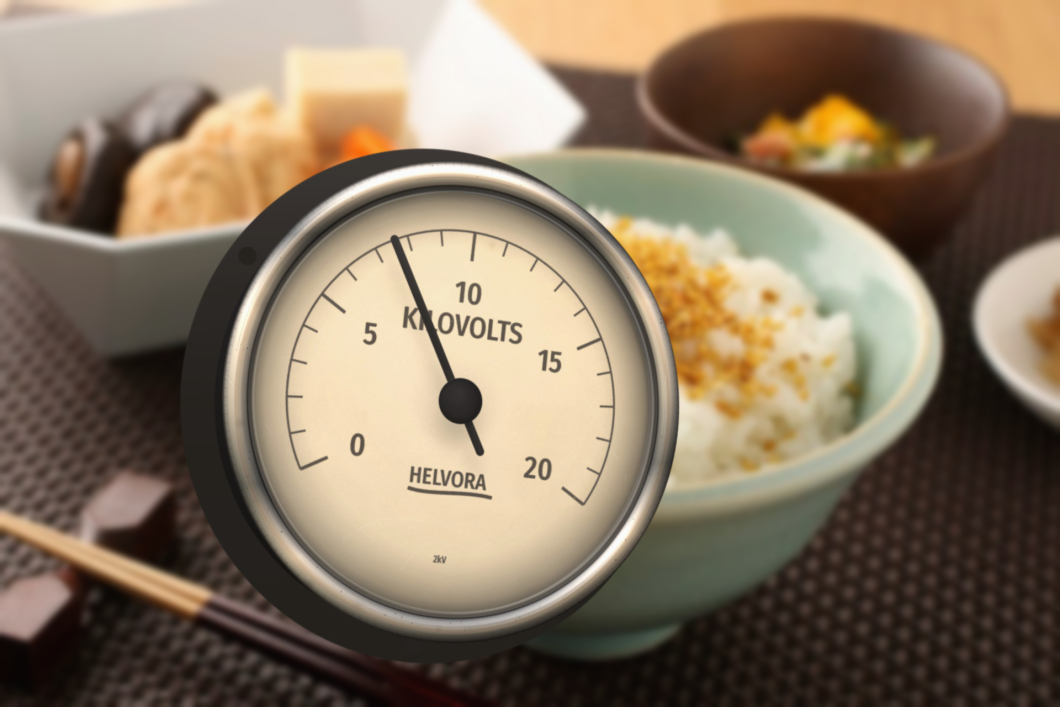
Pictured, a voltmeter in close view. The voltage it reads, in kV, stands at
7.5 kV
